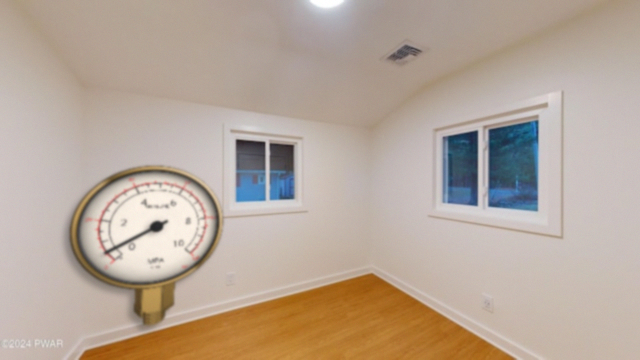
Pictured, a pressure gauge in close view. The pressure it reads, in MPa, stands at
0.5 MPa
